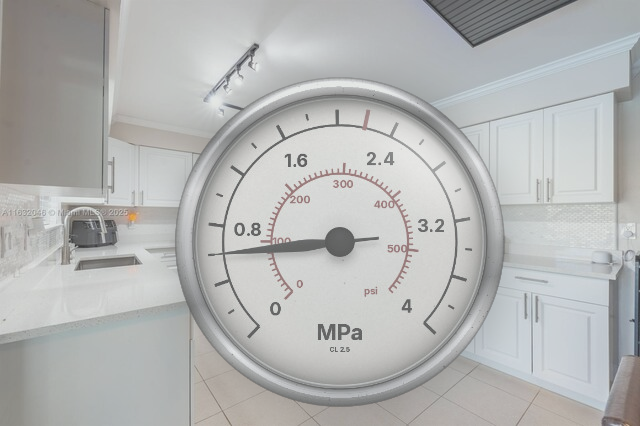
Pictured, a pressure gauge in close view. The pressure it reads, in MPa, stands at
0.6 MPa
